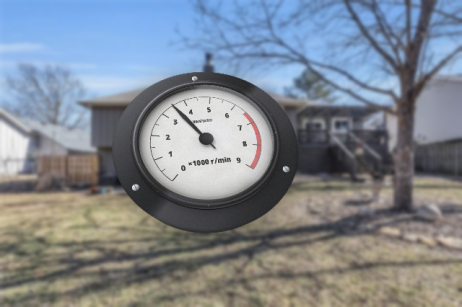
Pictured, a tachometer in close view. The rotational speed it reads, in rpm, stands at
3500 rpm
